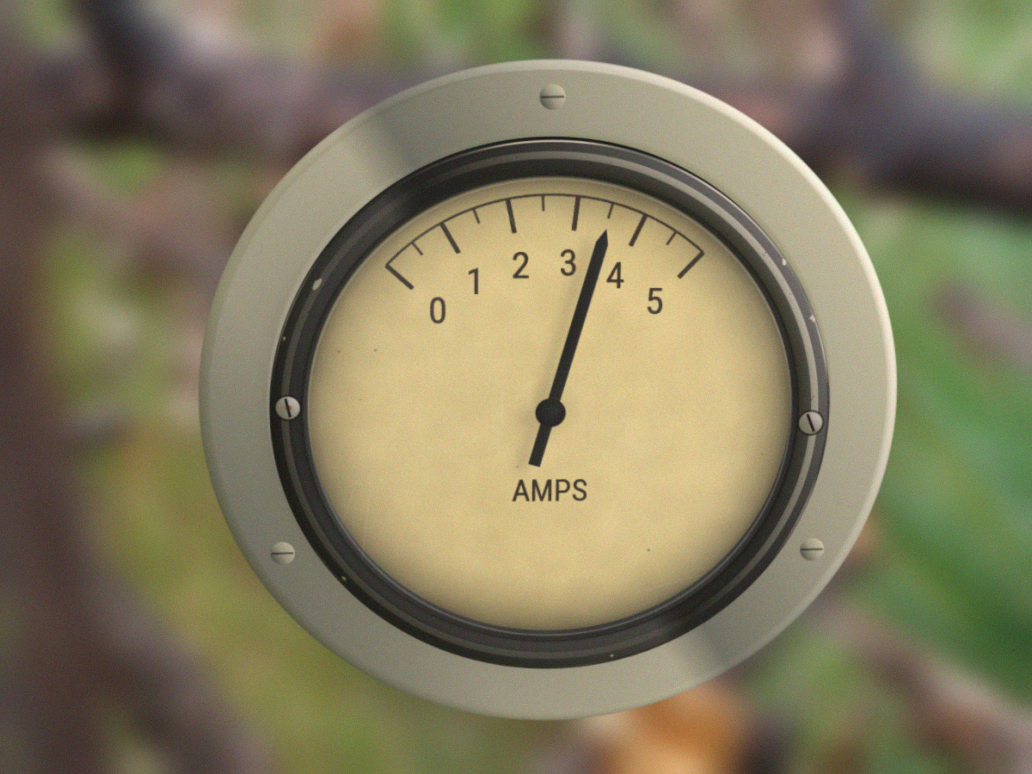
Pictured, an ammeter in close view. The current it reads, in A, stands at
3.5 A
